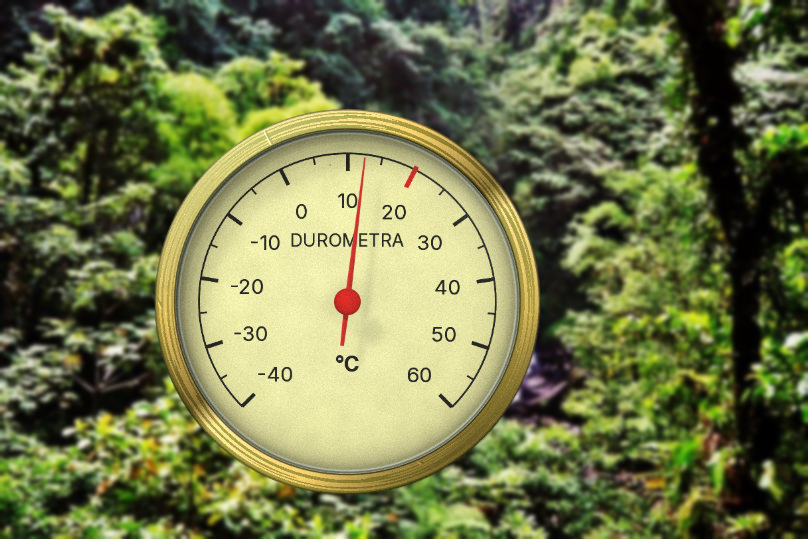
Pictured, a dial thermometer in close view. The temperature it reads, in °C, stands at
12.5 °C
